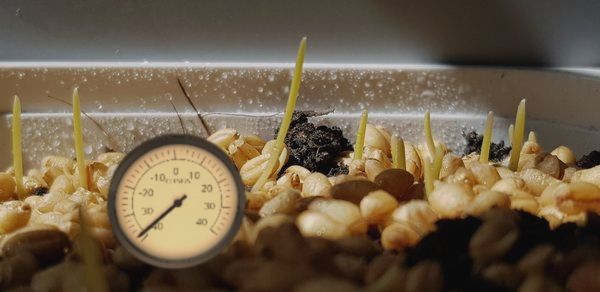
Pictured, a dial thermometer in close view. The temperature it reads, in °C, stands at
-38 °C
